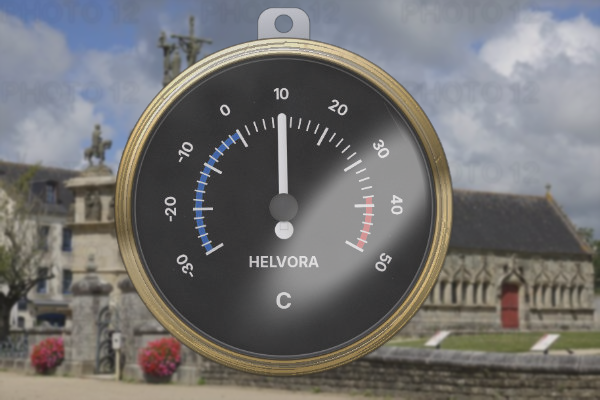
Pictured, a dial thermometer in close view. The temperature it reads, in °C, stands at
10 °C
